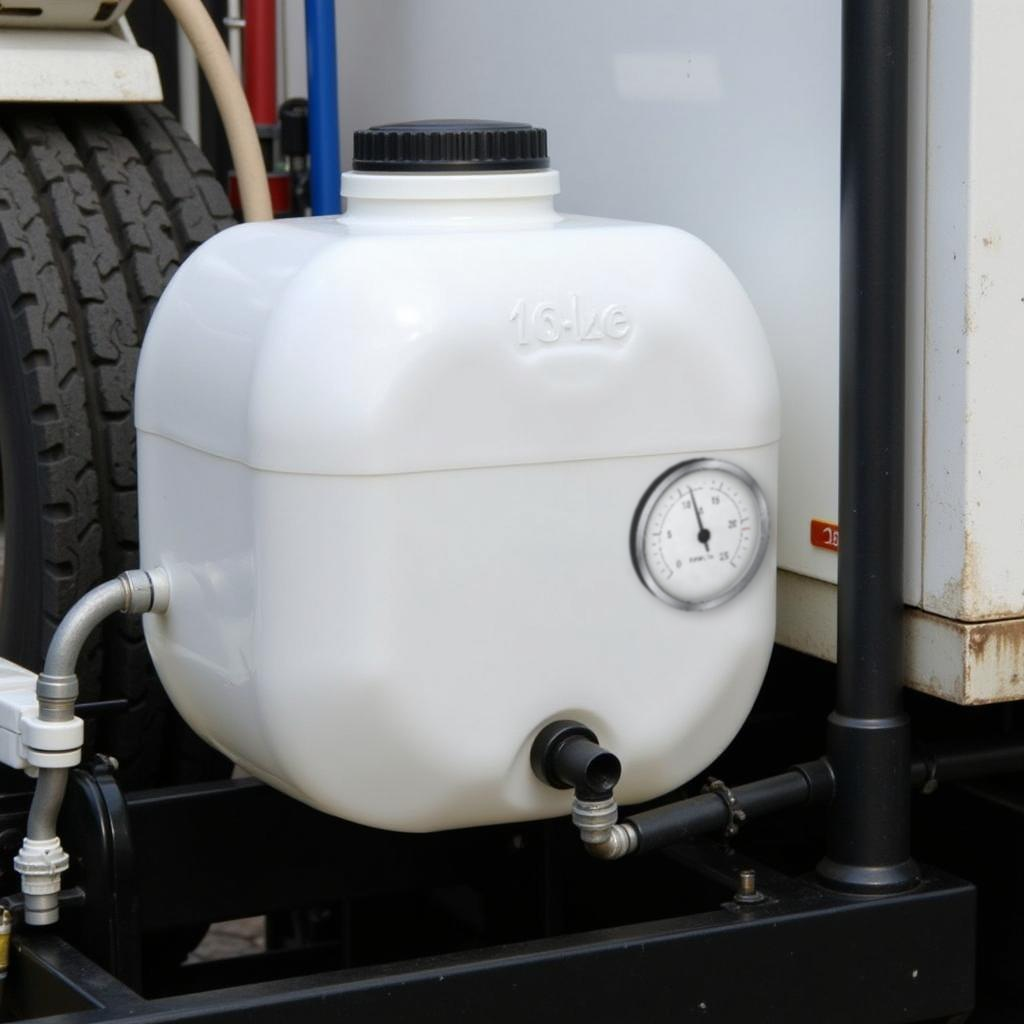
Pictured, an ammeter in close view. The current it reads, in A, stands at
11 A
